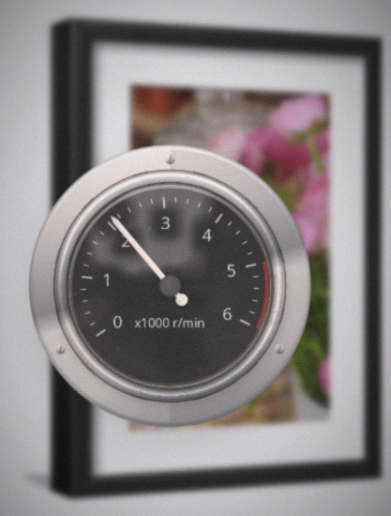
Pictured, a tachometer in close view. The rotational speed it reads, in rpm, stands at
2100 rpm
